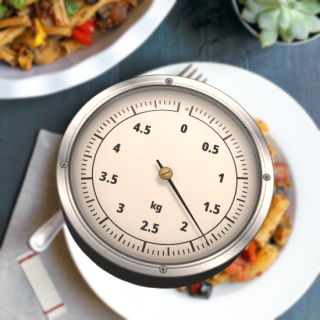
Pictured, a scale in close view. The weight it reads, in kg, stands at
1.85 kg
